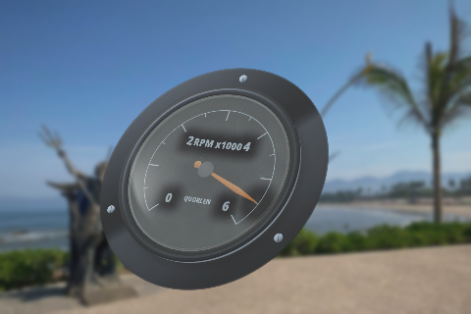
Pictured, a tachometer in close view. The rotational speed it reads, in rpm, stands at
5500 rpm
